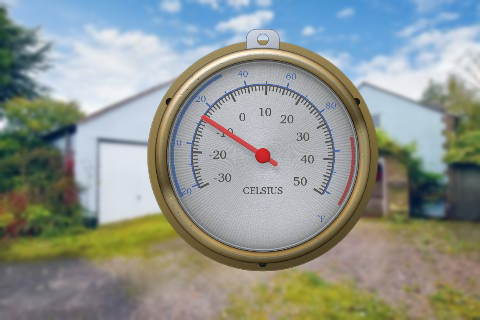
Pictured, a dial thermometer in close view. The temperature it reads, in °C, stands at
-10 °C
